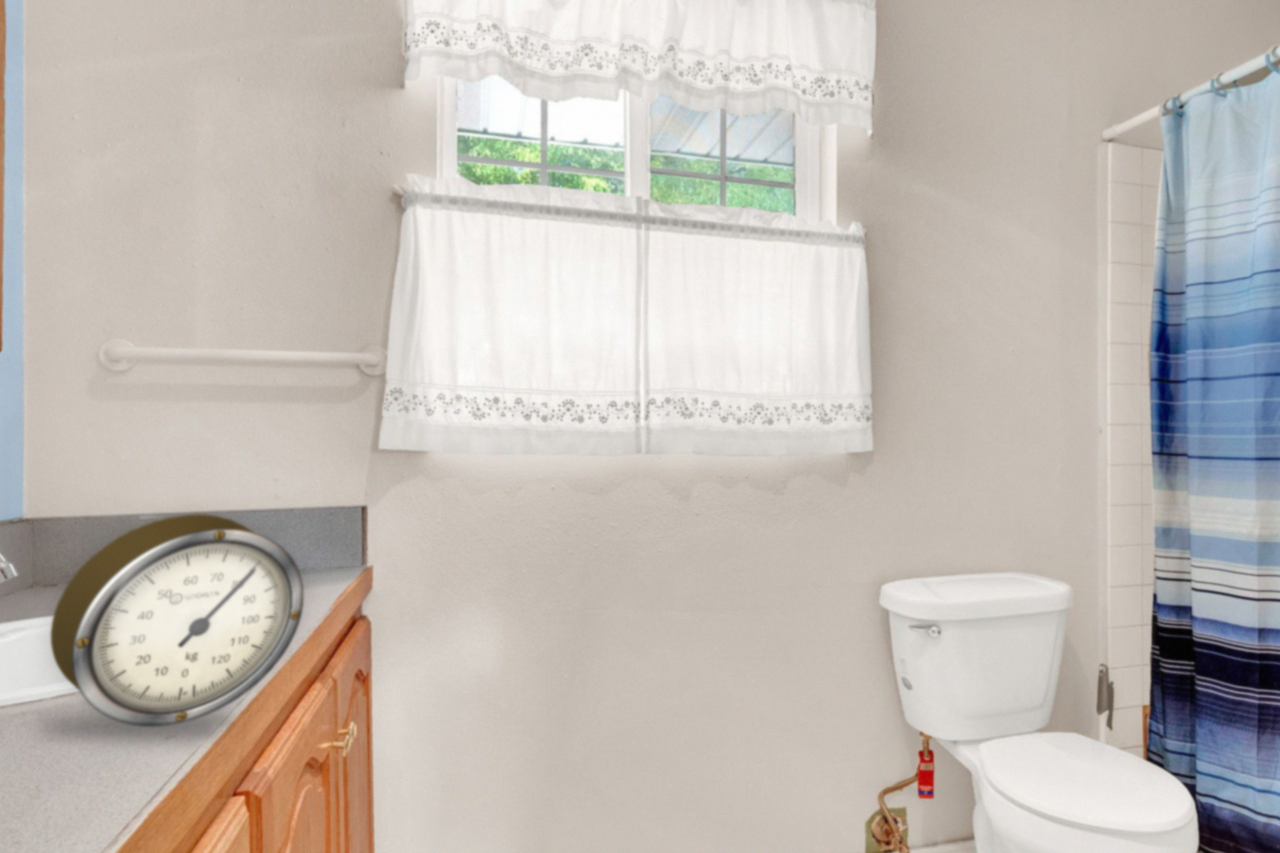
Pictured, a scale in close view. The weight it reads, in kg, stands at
80 kg
